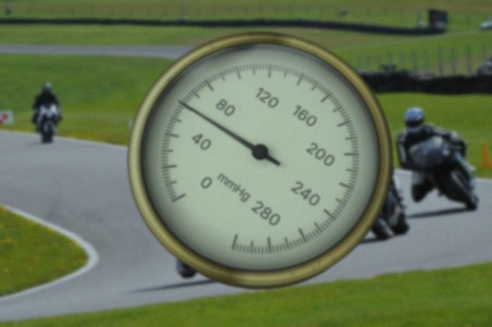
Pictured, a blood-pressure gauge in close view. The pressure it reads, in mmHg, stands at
60 mmHg
